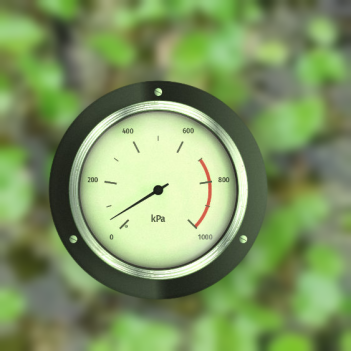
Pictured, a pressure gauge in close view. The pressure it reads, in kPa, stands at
50 kPa
